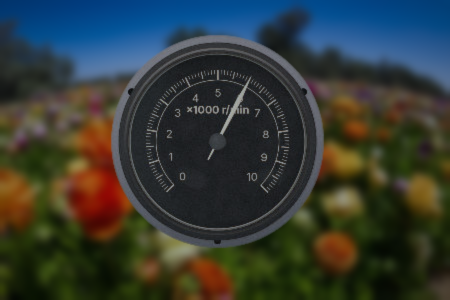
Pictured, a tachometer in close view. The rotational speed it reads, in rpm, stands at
6000 rpm
